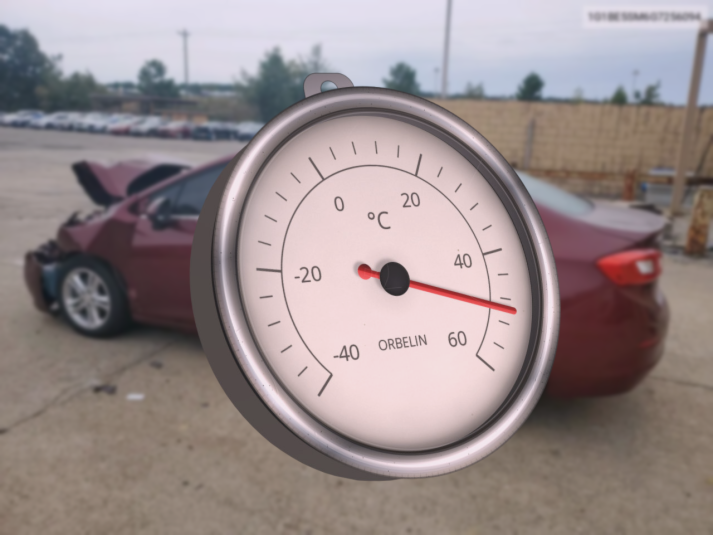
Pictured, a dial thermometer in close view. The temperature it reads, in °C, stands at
50 °C
